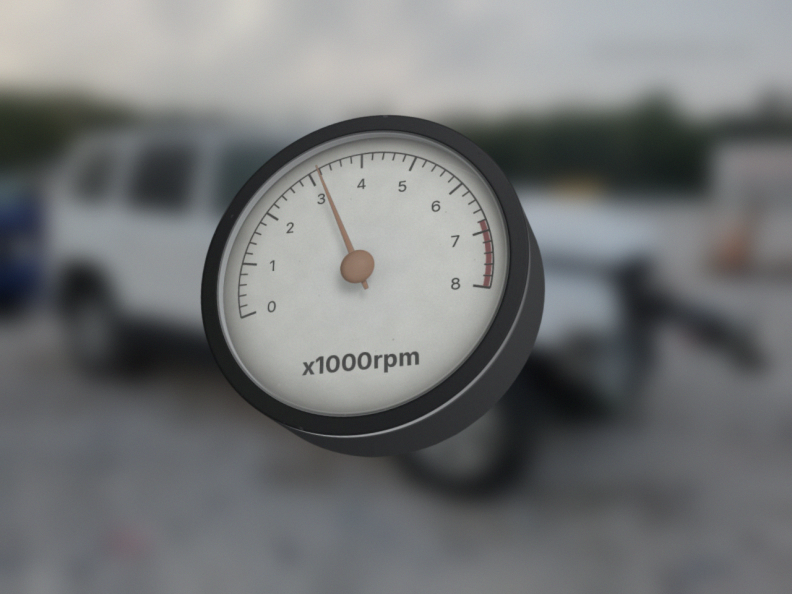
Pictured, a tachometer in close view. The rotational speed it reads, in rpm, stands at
3200 rpm
